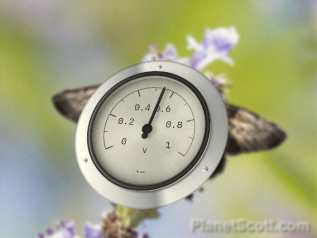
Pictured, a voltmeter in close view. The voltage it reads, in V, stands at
0.55 V
